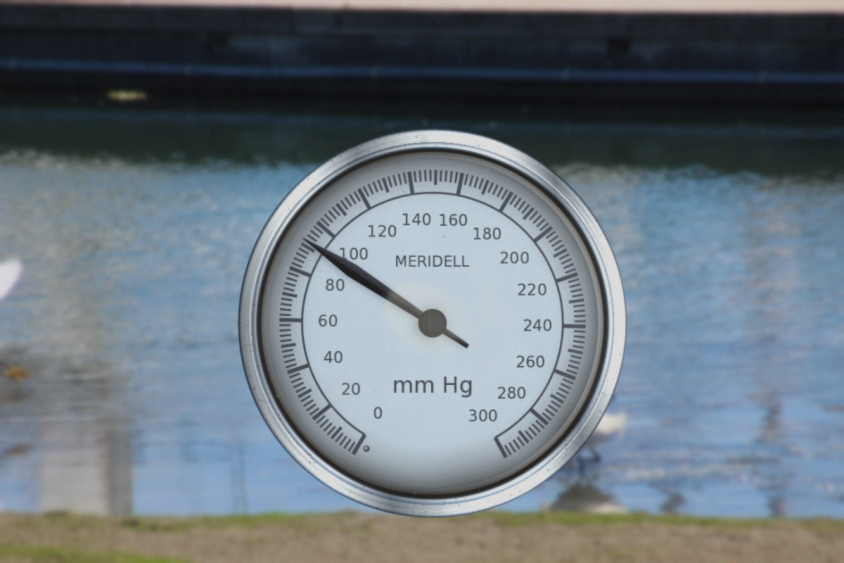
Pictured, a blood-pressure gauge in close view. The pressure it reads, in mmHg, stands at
92 mmHg
